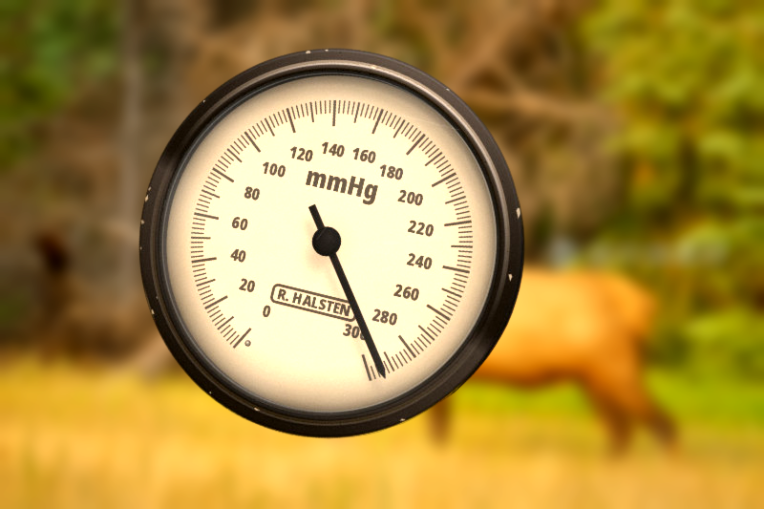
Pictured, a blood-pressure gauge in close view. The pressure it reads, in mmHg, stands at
294 mmHg
